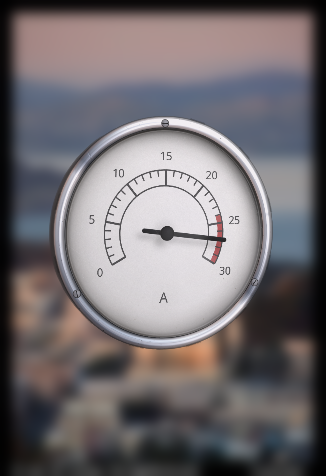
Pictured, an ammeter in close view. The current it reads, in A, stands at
27 A
